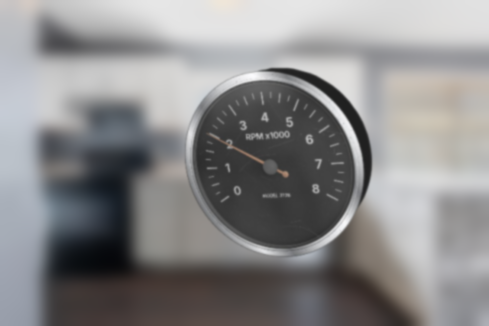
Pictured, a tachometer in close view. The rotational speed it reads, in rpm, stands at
2000 rpm
